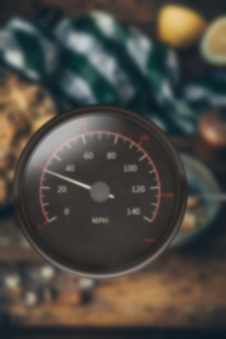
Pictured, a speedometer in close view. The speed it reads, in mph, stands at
30 mph
